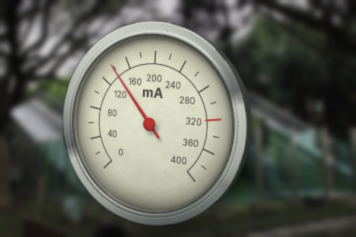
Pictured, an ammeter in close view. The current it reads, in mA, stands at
140 mA
